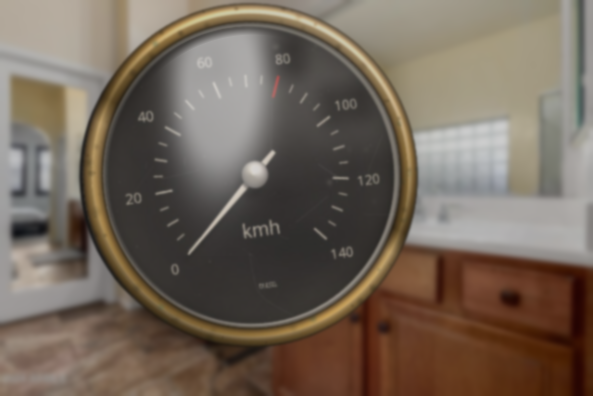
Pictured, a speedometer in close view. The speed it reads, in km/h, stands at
0 km/h
